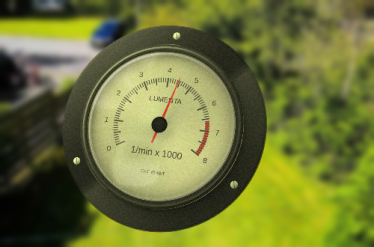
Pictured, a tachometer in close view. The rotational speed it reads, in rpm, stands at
4500 rpm
